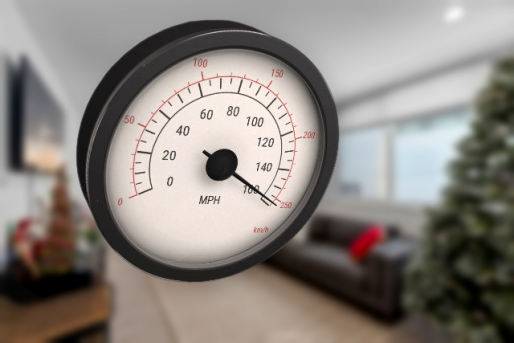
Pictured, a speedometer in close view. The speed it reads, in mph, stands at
157.5 mph
